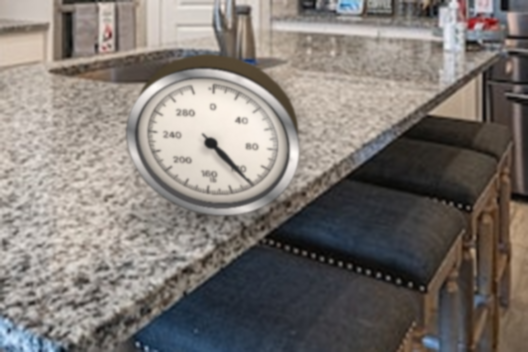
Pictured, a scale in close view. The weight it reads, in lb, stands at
120 lb
